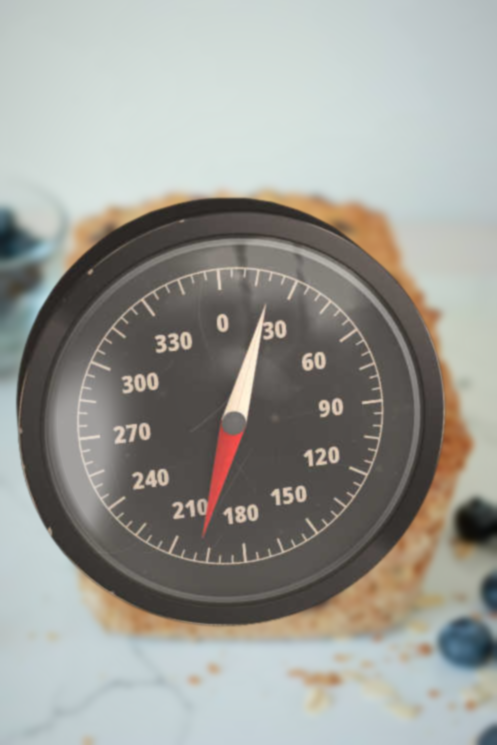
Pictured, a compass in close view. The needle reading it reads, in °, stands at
200 °
